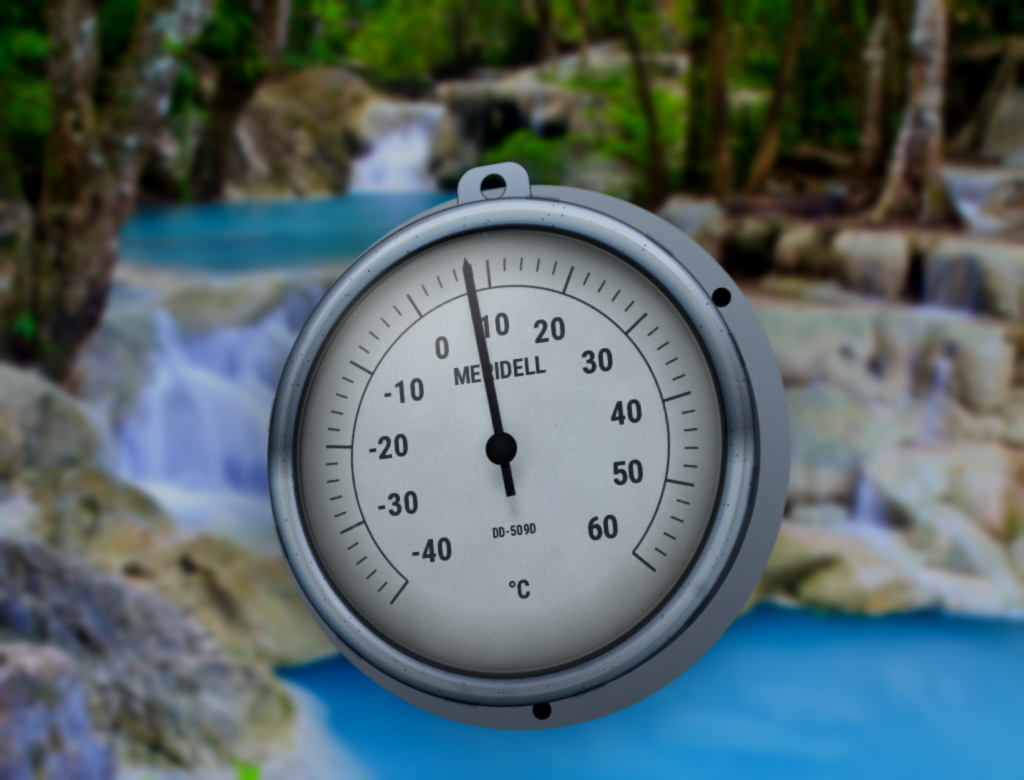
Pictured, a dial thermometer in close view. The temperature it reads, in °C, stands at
8 °C
